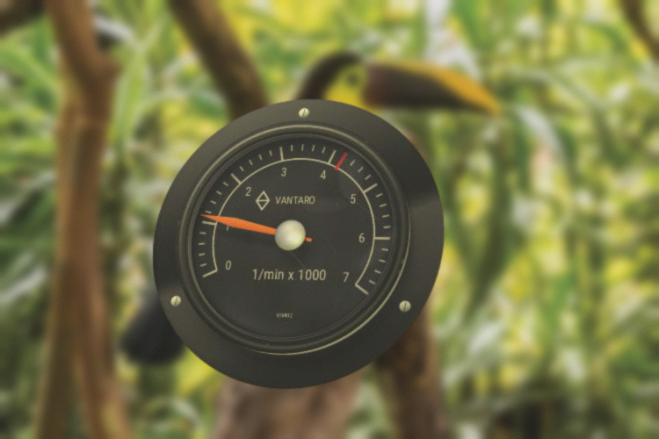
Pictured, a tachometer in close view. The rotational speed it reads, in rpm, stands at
1100 rpm
